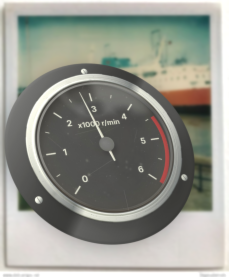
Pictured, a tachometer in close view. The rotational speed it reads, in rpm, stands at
2750 rpm
